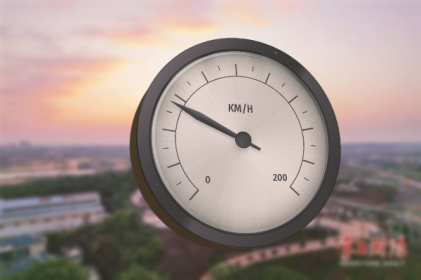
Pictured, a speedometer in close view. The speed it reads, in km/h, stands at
55 km/h
